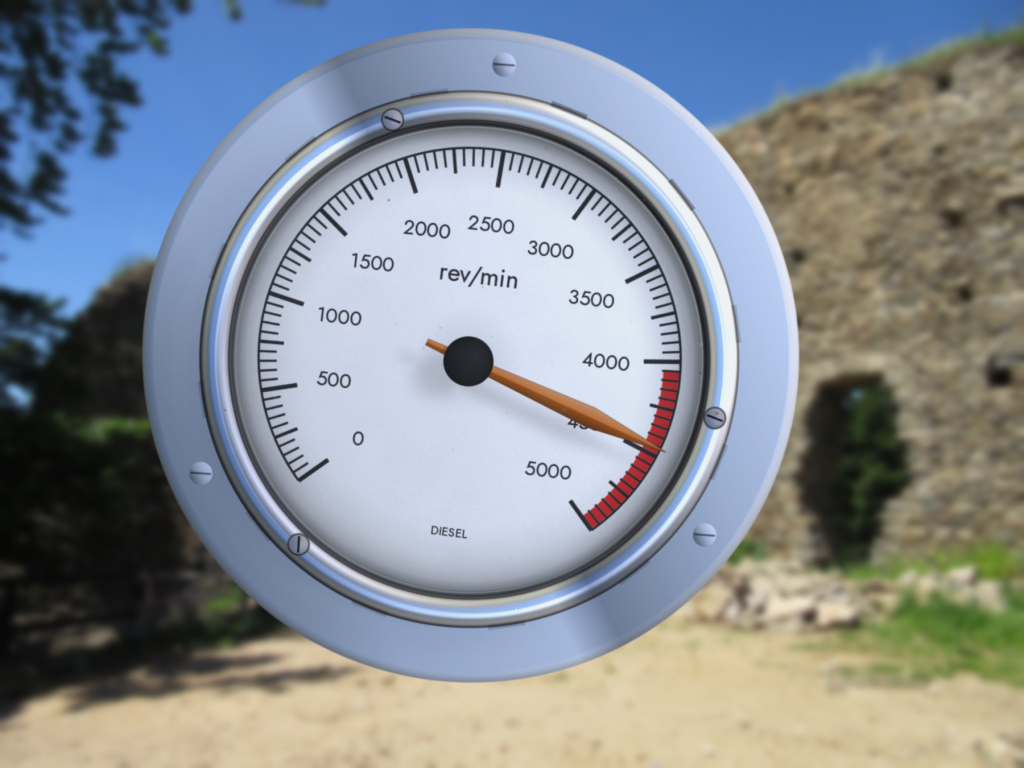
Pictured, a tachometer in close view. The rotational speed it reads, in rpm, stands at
4450 rpm
